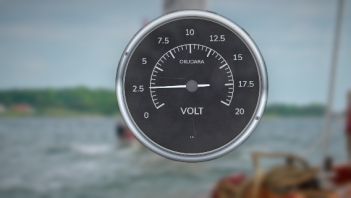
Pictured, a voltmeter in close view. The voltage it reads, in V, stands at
2.5 V
